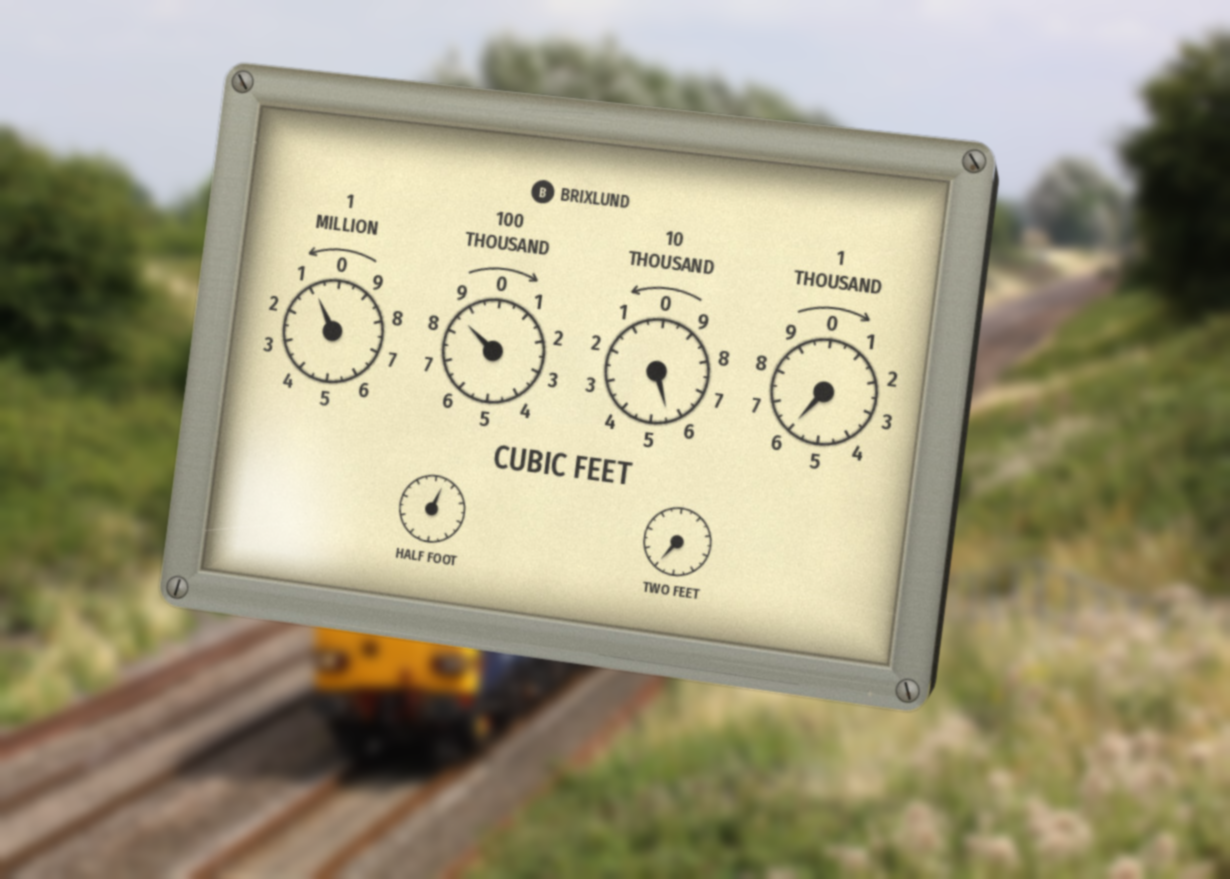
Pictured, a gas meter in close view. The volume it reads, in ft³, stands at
85600 ft³
